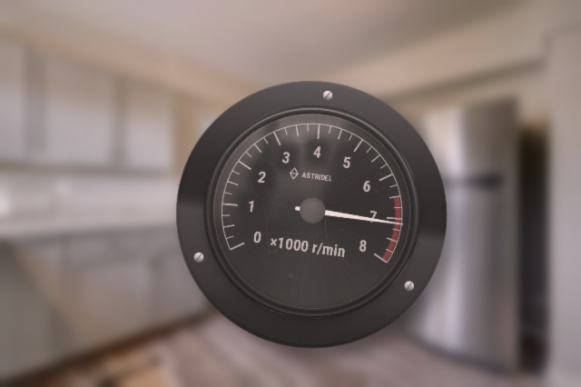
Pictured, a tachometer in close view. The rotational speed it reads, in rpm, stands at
7125 rpm
